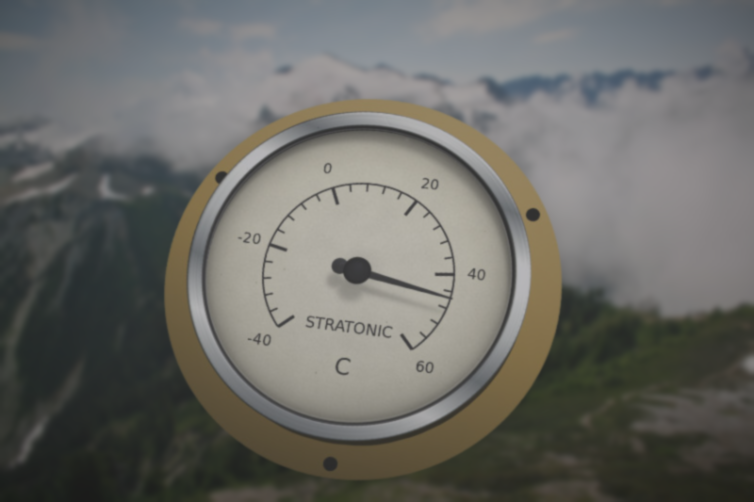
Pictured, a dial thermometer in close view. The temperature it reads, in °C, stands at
46 °C
